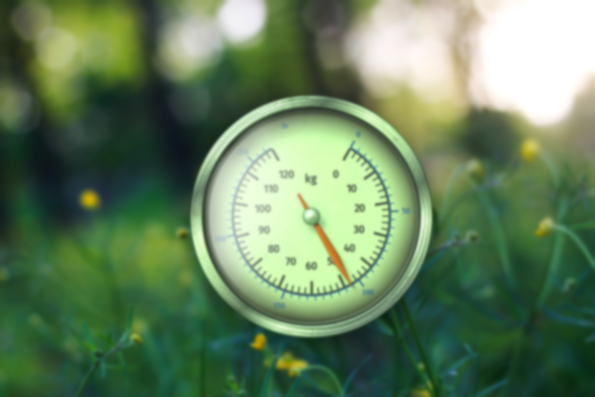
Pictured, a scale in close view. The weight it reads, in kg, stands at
48 kg
